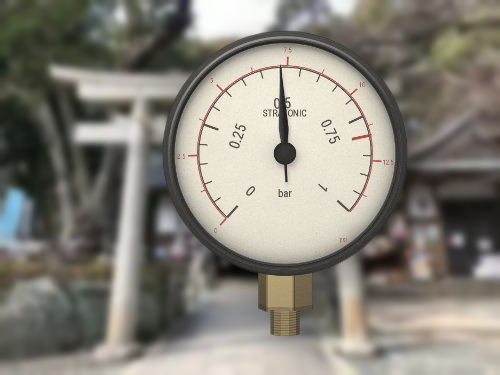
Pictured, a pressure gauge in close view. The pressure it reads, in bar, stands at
0.5 bar
